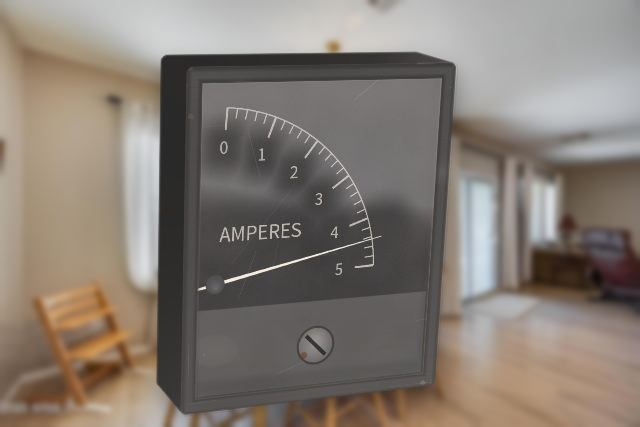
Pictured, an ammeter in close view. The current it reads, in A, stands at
4.4 A
